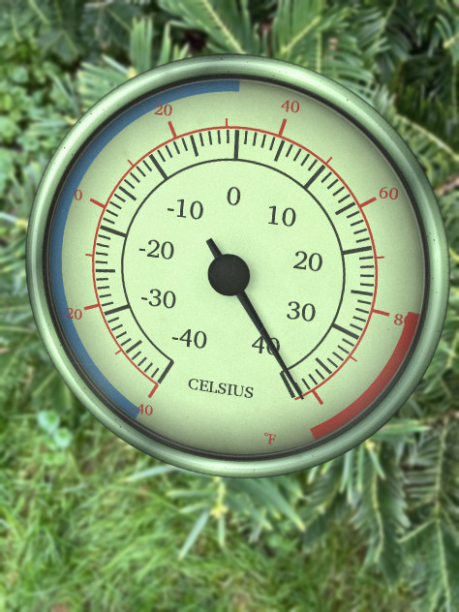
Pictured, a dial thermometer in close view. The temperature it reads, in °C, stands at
39 °C
